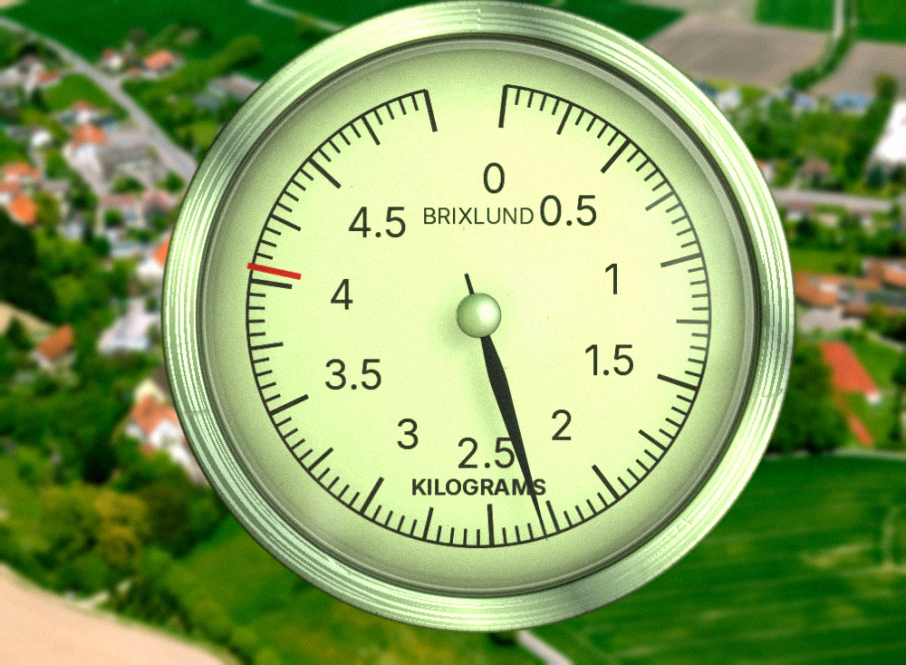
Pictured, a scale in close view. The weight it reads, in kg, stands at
2.3 kg
